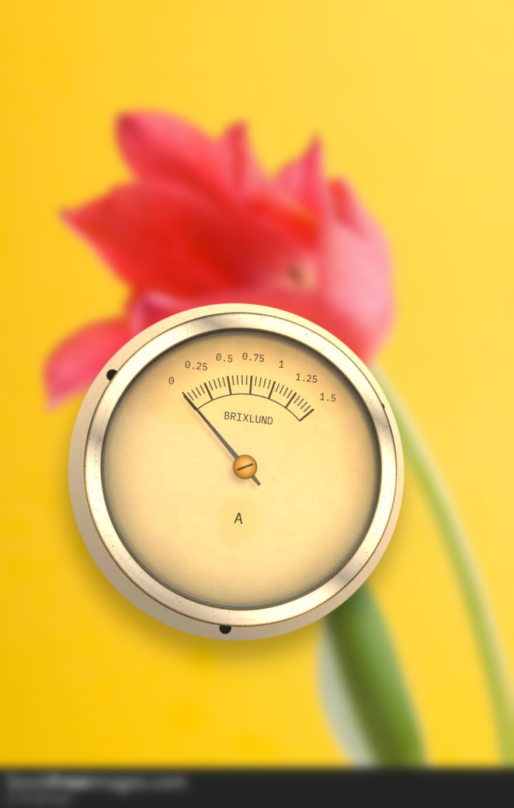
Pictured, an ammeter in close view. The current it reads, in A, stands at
0 A
